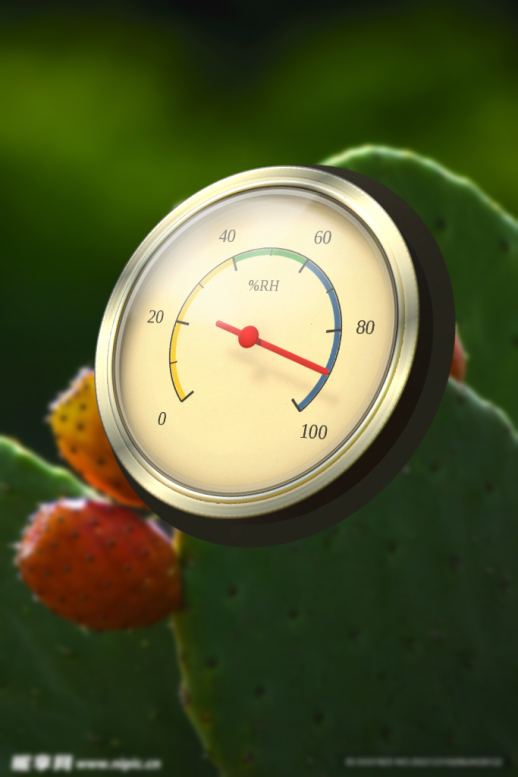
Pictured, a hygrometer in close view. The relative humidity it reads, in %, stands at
90 %
